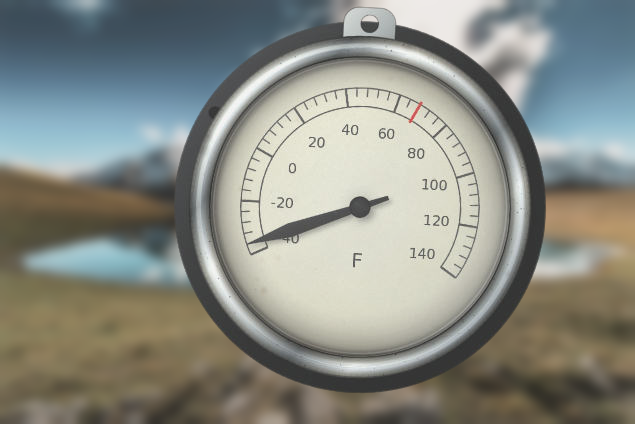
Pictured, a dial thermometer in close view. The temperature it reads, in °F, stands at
-36 °F
